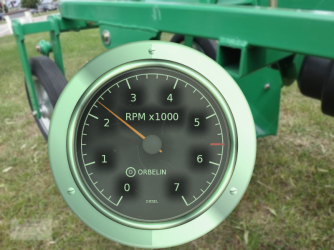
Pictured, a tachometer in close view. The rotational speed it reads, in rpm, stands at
2300 rpm
